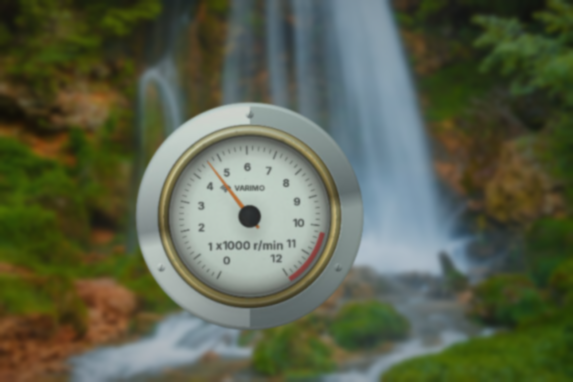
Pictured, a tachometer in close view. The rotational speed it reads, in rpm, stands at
4600 rpm
